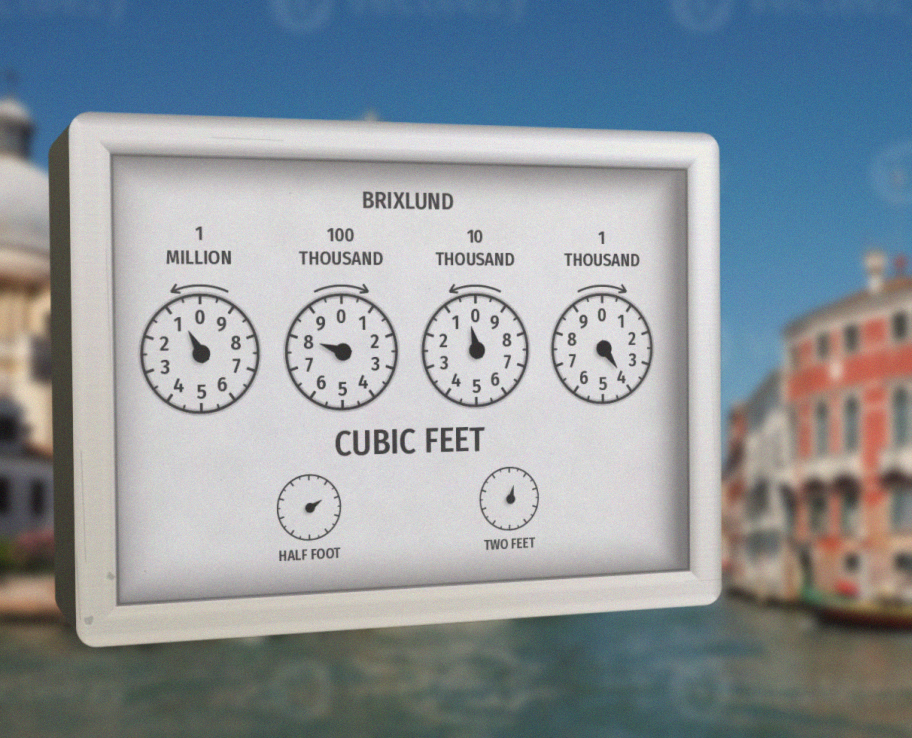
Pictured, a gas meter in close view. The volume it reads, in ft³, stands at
80400 ft³
